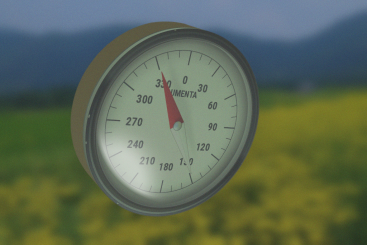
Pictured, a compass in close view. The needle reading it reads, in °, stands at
330 °
